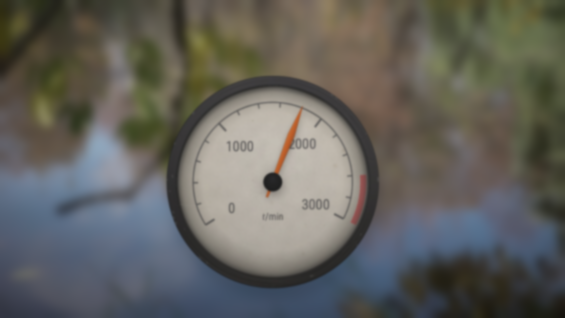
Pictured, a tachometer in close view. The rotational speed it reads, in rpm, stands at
1800 rpm
